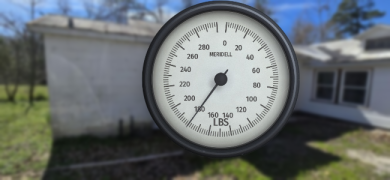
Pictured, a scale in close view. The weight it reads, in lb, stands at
180 lb
